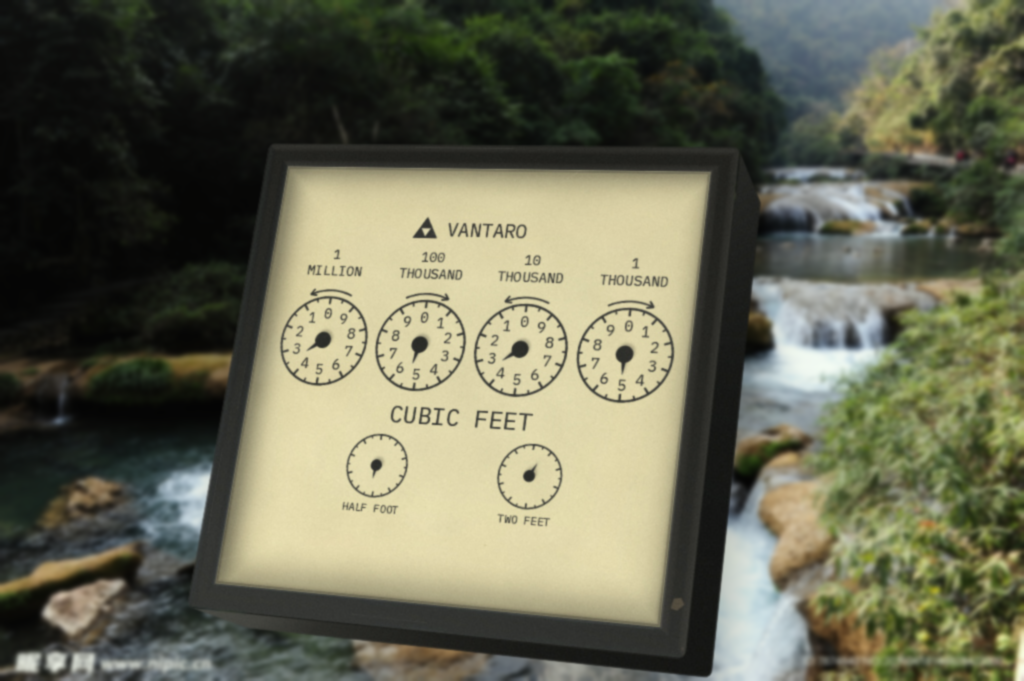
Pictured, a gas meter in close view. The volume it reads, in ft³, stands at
353500 ft³
